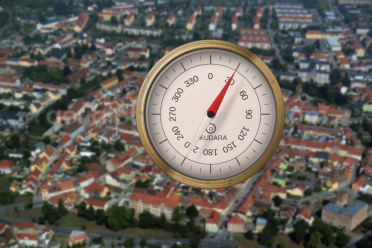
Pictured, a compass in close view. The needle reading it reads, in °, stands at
30 °
